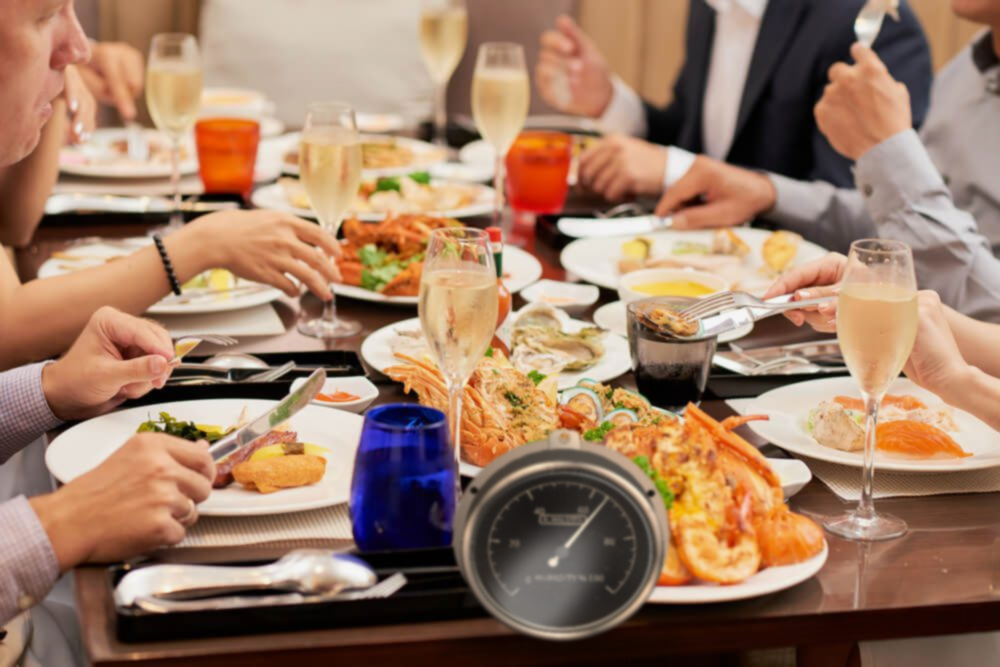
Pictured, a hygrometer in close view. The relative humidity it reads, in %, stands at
64 %
